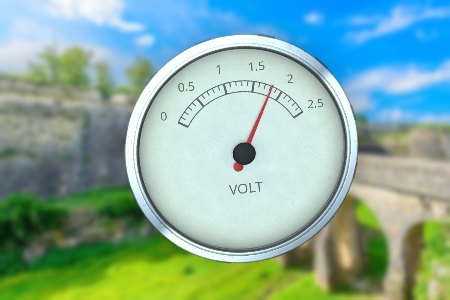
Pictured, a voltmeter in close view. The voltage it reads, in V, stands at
1.8 V
